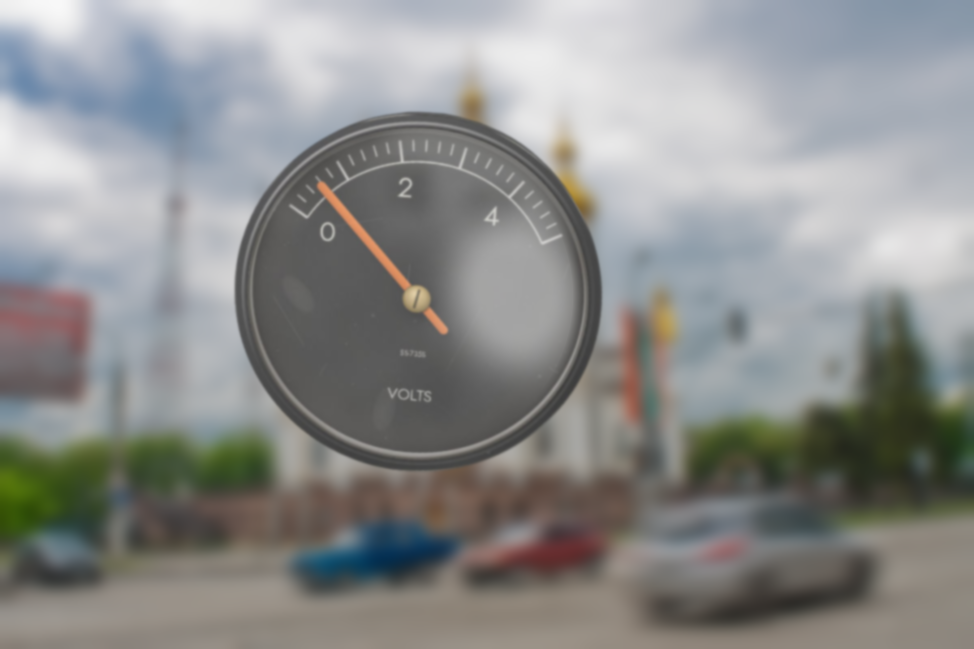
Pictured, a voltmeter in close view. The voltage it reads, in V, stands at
0.6 V
